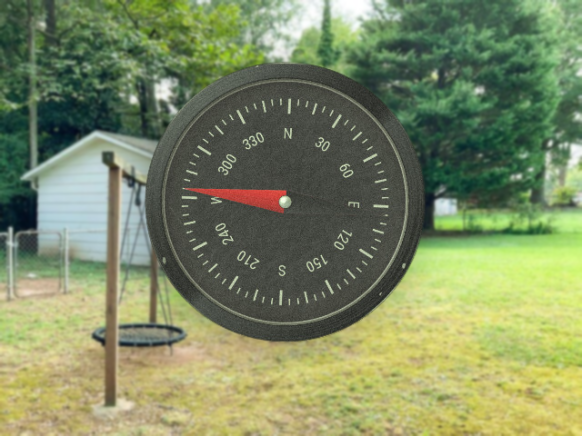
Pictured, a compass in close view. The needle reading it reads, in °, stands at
275 °
